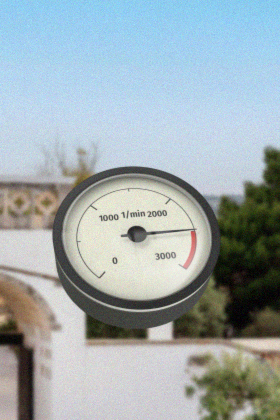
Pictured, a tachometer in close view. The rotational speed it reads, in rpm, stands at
2500 rpm
